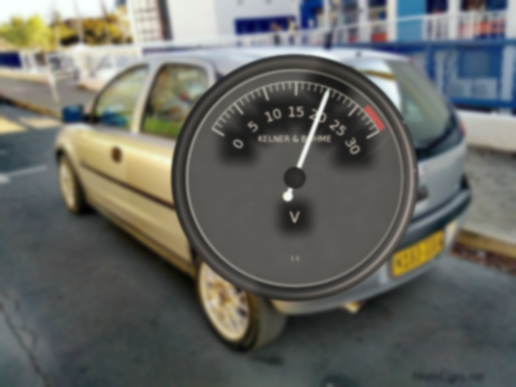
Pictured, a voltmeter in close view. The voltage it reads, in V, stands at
20 V
